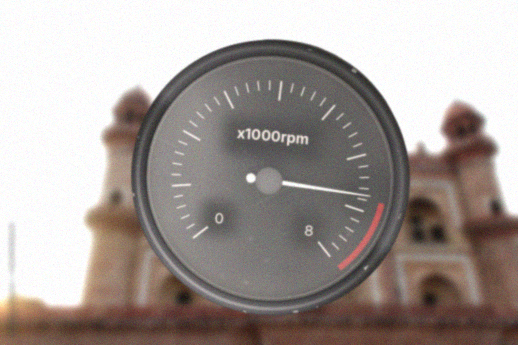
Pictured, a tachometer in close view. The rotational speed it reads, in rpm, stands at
6700 rpm
